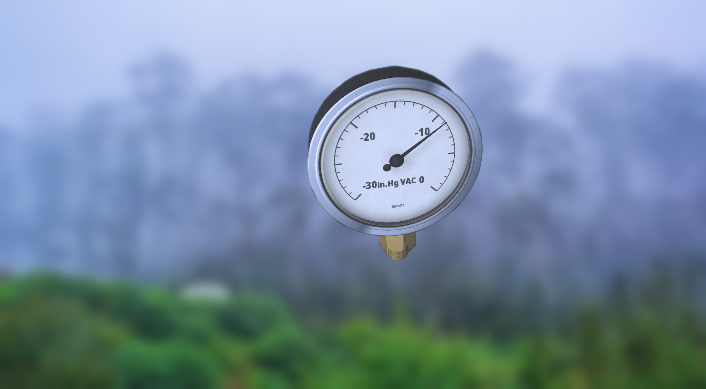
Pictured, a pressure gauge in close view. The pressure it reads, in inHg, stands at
-9 inHg
